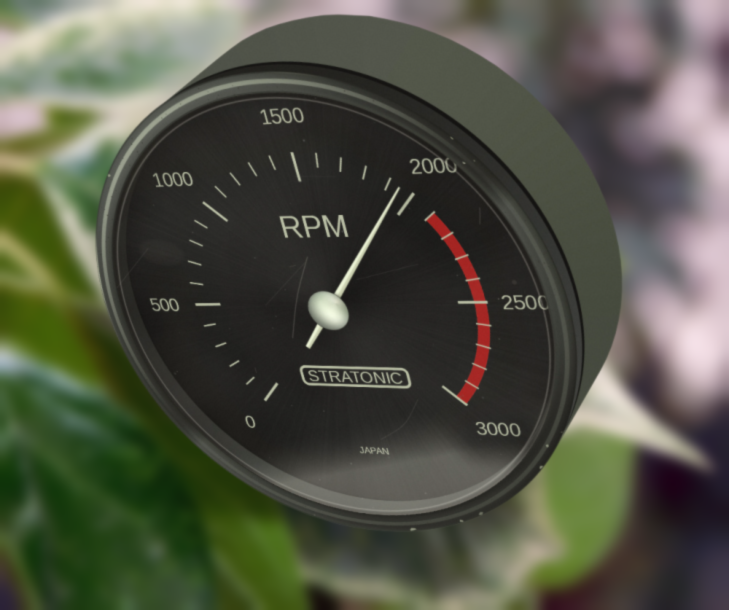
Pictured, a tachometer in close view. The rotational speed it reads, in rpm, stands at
1950 rpm
